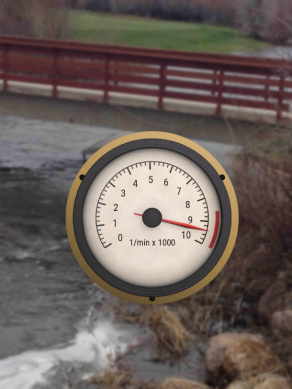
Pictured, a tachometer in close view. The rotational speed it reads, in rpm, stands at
9400 rpm
